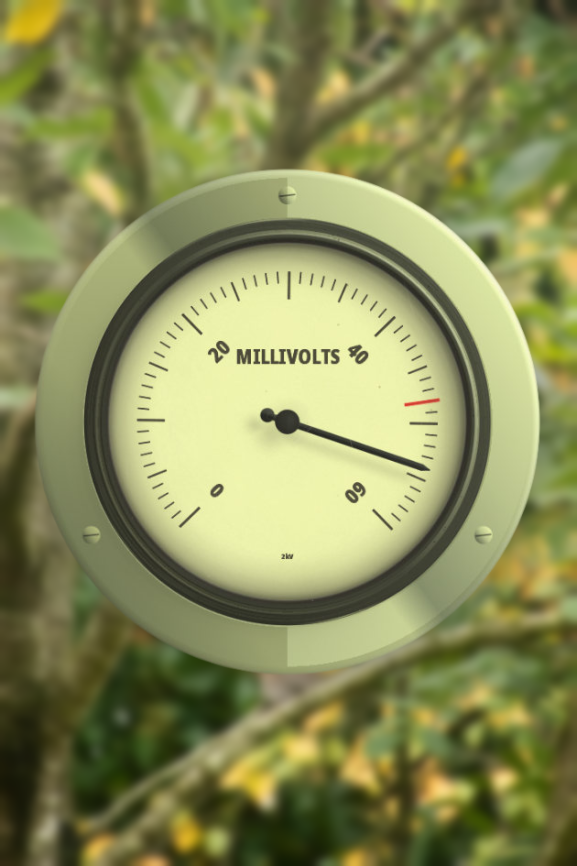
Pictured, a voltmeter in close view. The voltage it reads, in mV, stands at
54 mV
